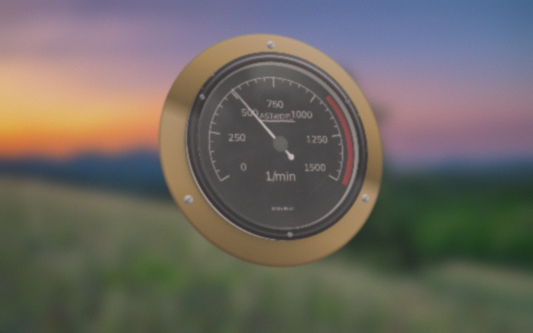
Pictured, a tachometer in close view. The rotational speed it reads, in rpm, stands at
500 rpm
